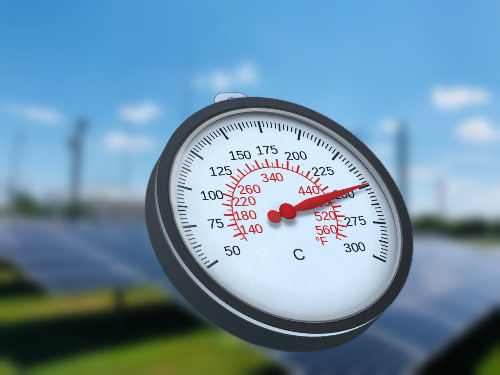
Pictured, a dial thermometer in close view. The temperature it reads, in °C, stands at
250 °C
